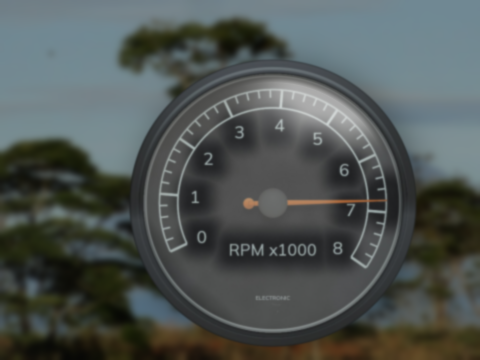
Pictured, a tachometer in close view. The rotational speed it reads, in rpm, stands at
6800 rpm
